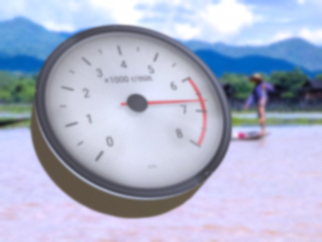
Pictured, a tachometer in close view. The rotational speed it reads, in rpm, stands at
6750 rpm
